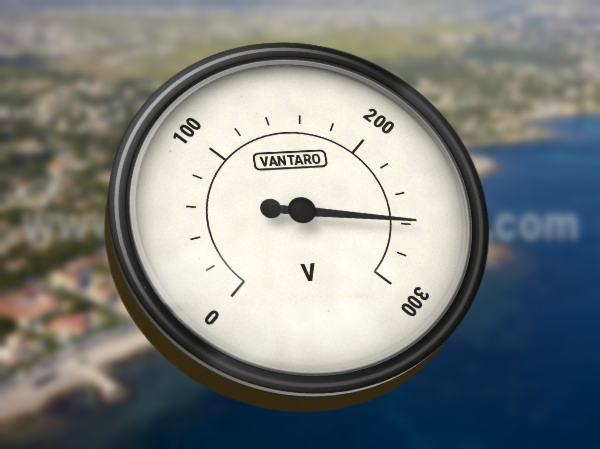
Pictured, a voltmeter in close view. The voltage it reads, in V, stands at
260 V
